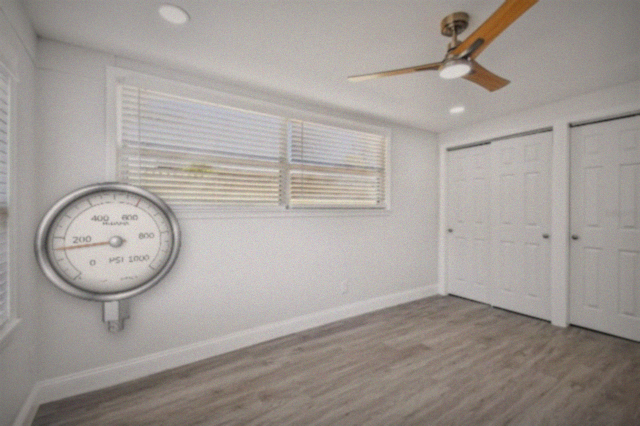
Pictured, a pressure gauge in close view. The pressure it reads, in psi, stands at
150 psi
